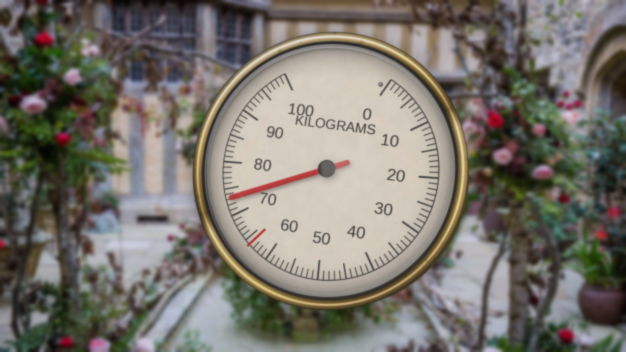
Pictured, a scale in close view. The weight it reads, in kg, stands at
73 kg
